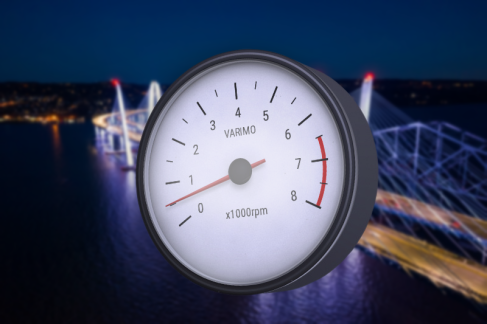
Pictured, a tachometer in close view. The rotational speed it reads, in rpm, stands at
500 rpm
